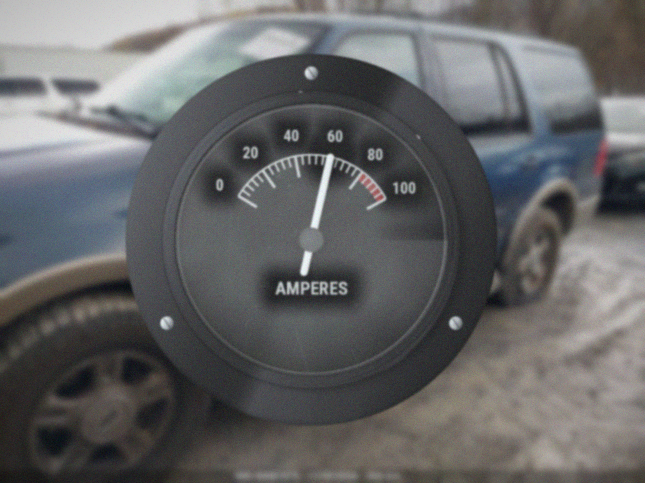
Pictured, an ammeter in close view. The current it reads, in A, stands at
60 A
